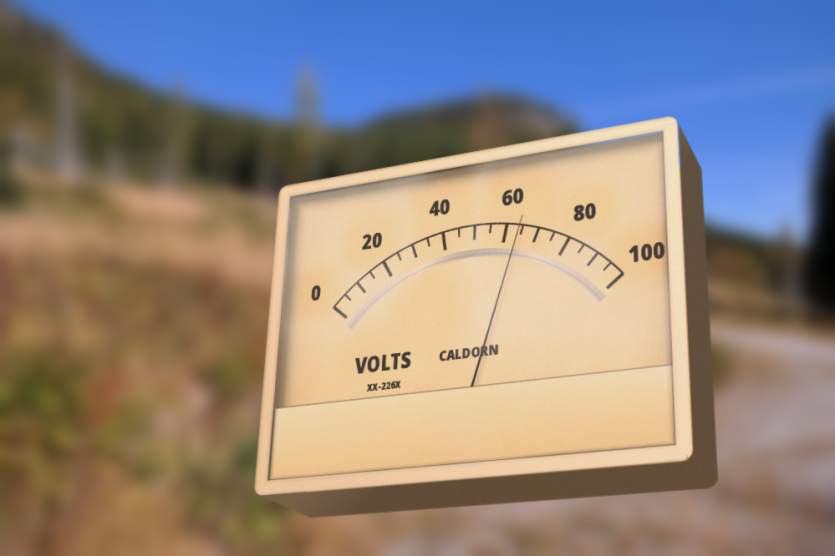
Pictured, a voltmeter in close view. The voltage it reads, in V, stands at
65 V
